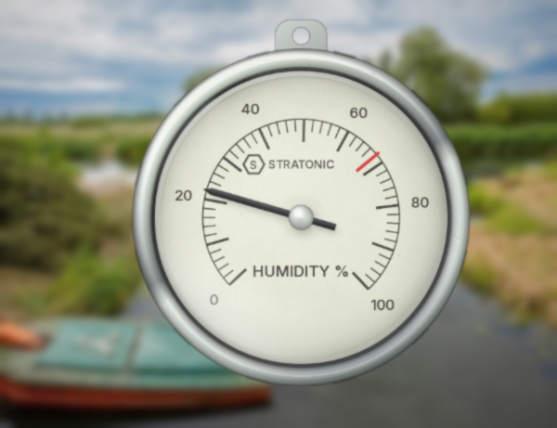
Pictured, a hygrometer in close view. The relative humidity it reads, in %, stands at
22 %
